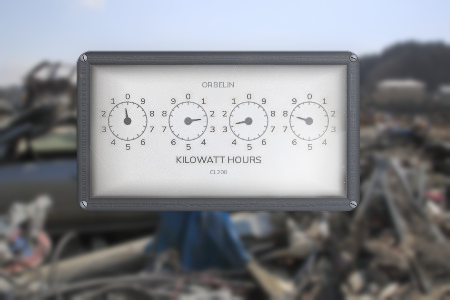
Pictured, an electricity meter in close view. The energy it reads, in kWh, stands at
228 kWh
